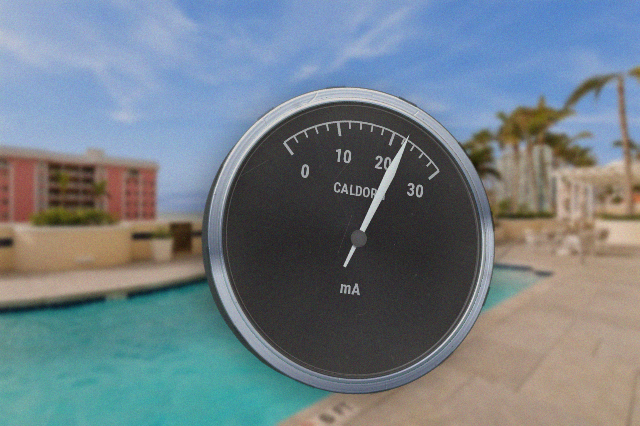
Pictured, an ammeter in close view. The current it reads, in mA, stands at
22 mA
